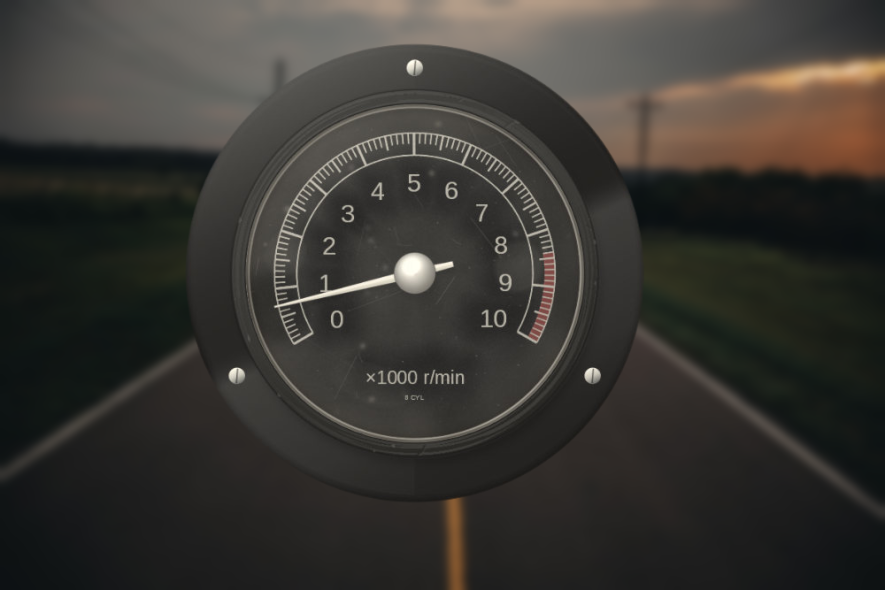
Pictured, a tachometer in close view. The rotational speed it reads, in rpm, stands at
700 rpm
